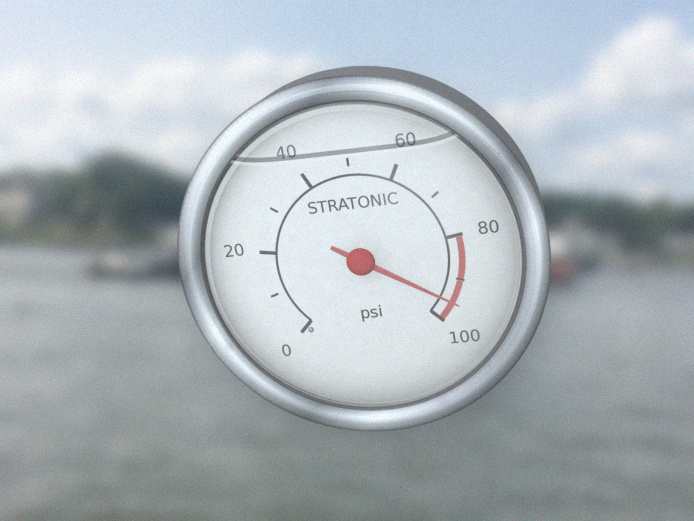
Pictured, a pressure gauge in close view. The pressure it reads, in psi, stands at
95 psi
